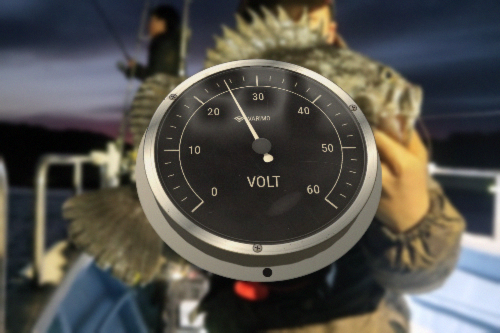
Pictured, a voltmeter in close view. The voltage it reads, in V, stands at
25 V
